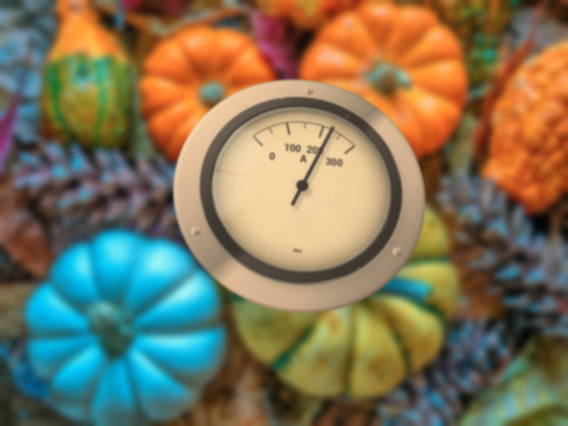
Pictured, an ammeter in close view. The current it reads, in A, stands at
225 A
